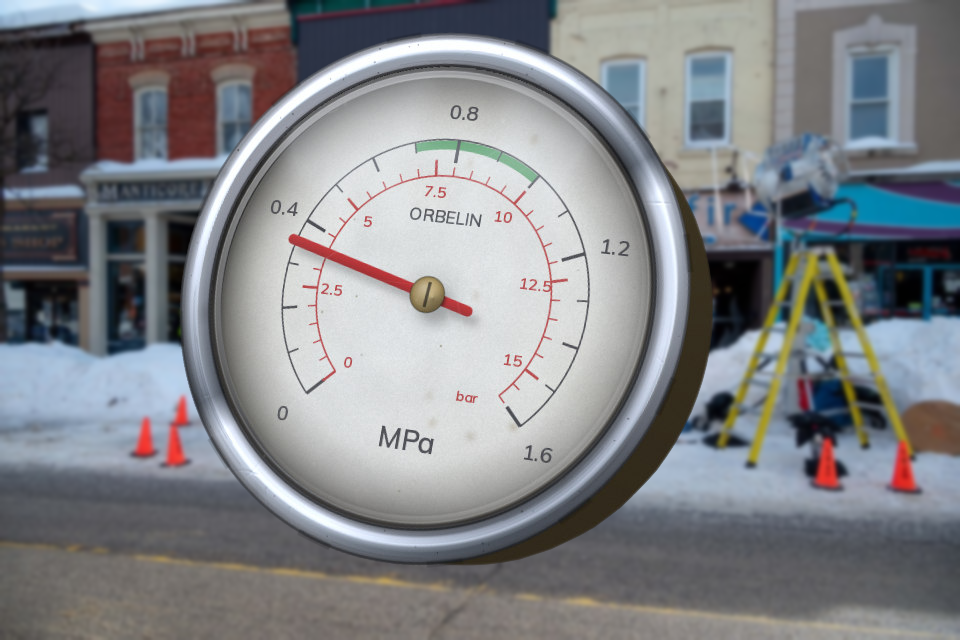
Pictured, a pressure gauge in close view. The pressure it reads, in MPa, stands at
0.35 MPa
